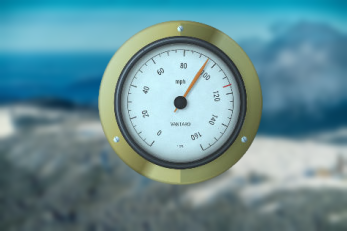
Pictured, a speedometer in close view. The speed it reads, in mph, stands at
95 mph
